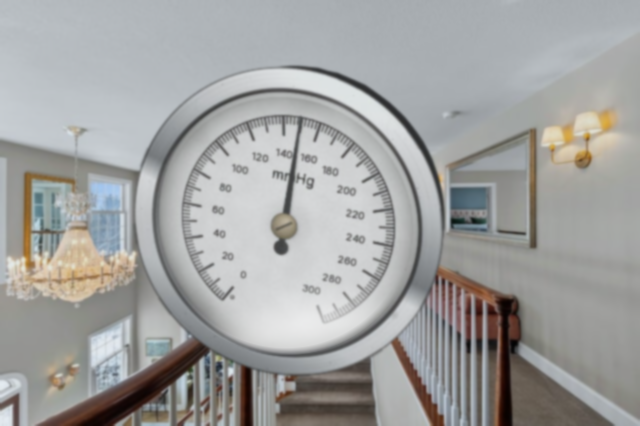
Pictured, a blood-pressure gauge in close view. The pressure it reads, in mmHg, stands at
150 mmHg
